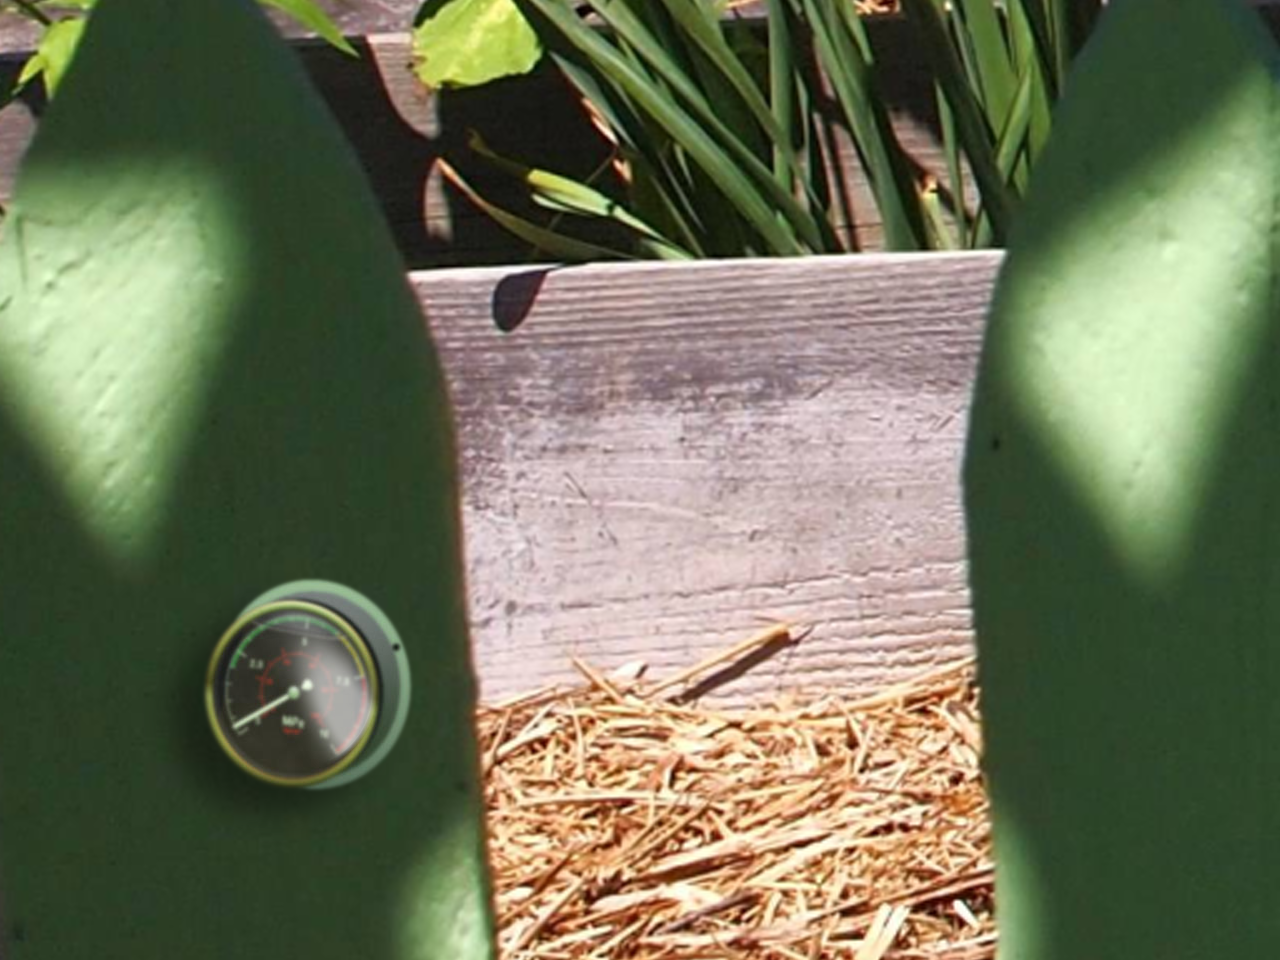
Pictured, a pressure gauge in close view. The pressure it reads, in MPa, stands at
0.25 MPa
